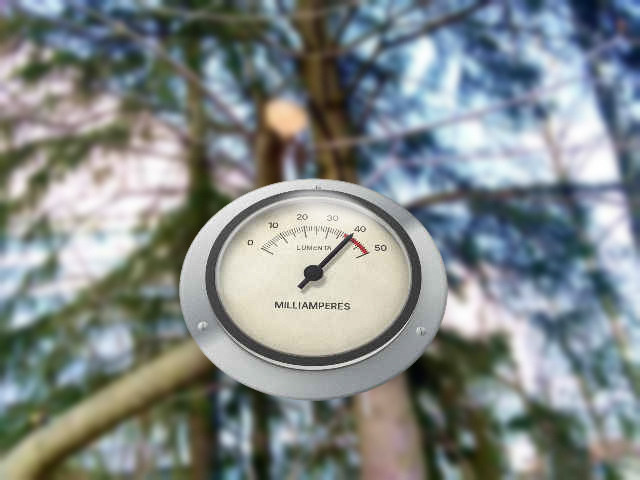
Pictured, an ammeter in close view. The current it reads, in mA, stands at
40 mA
